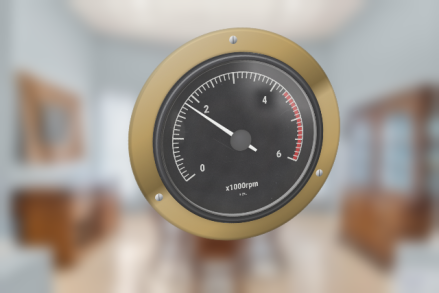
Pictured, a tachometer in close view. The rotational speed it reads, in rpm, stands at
1800 rpm
